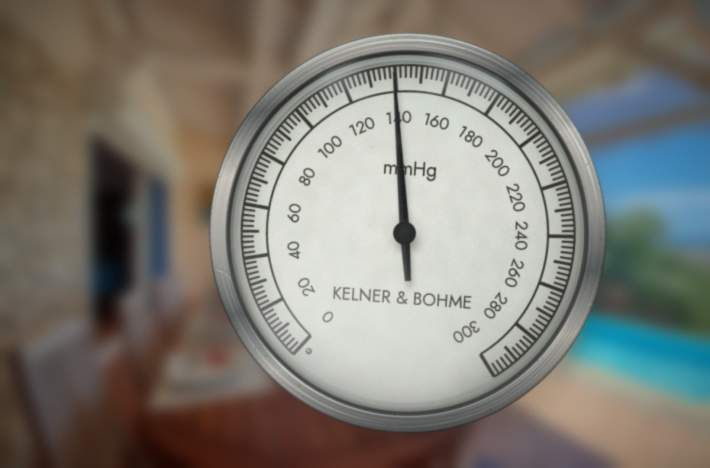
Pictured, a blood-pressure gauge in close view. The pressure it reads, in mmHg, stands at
140 mmHg
